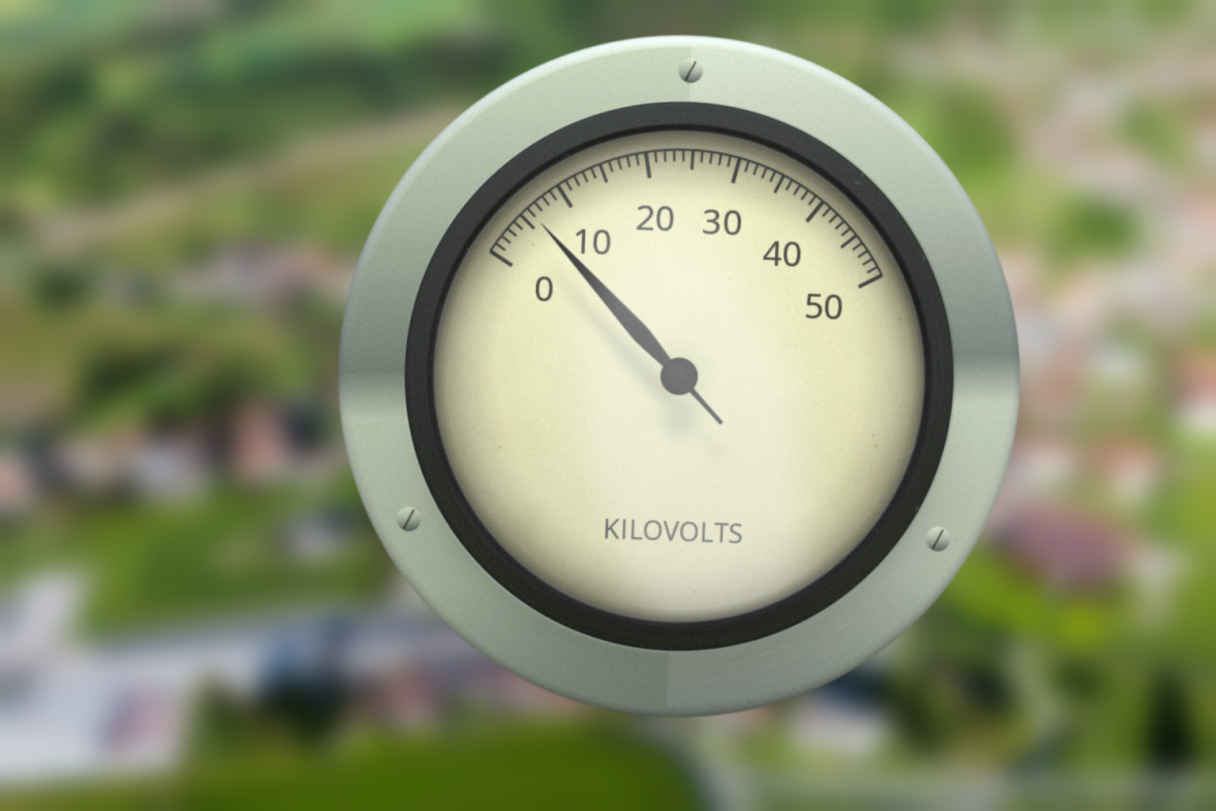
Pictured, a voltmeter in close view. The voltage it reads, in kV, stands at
6 kV
